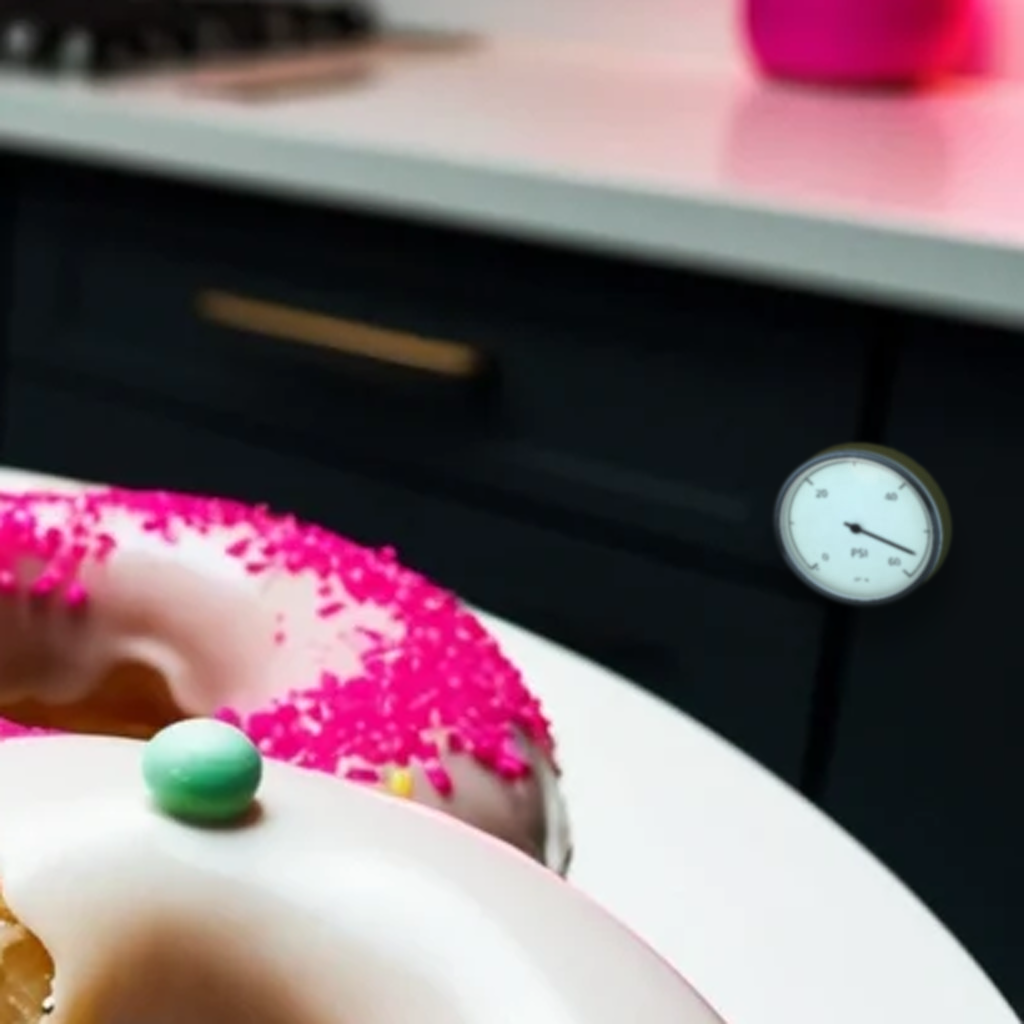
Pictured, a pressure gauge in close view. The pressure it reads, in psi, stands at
55 psi
